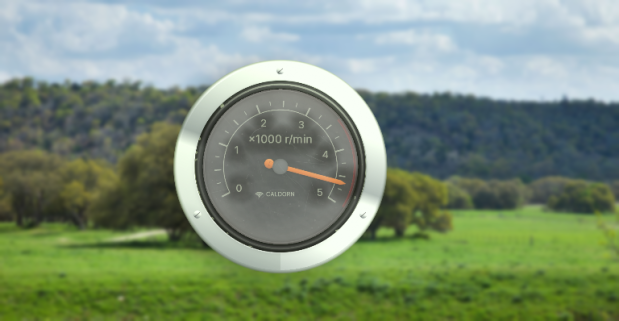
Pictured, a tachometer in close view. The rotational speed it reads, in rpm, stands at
4625 rpm
